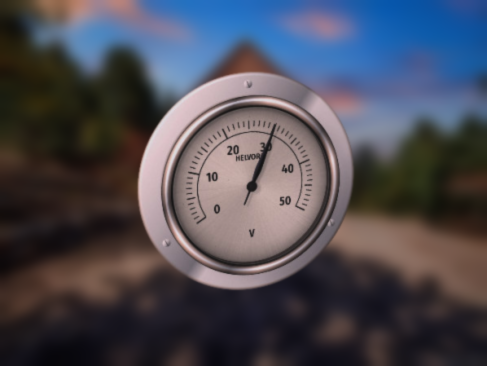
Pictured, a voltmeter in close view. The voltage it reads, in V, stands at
30 V
